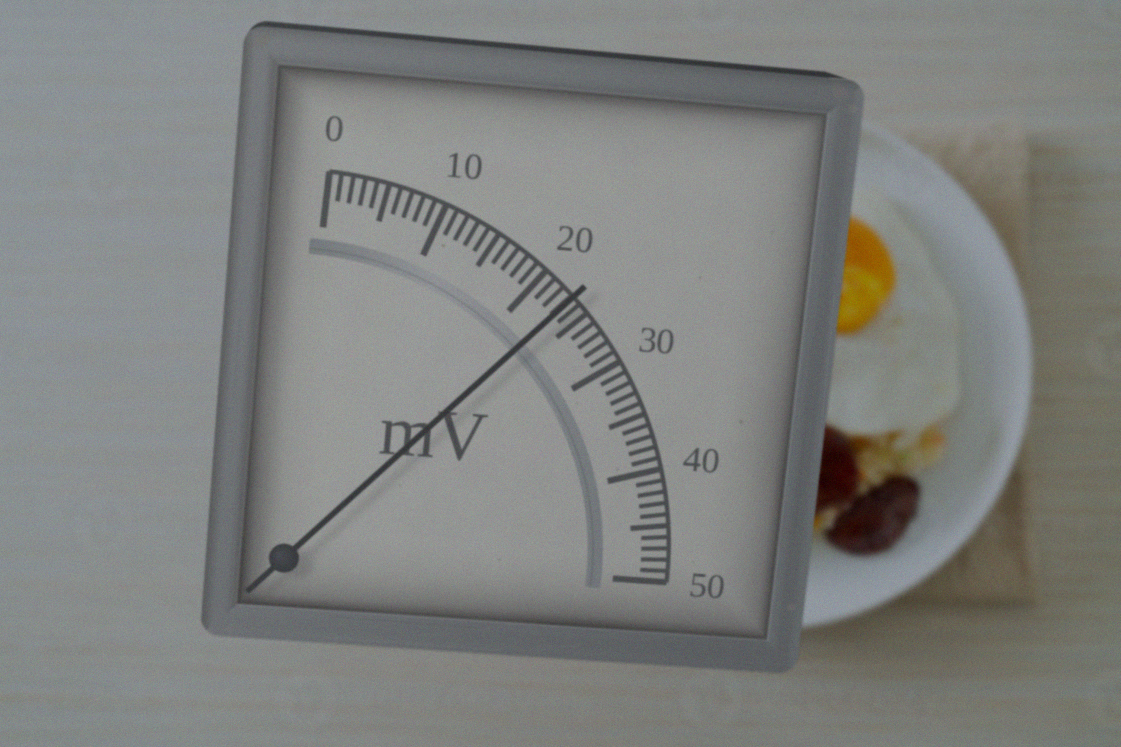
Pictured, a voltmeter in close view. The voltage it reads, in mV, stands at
23 mV
